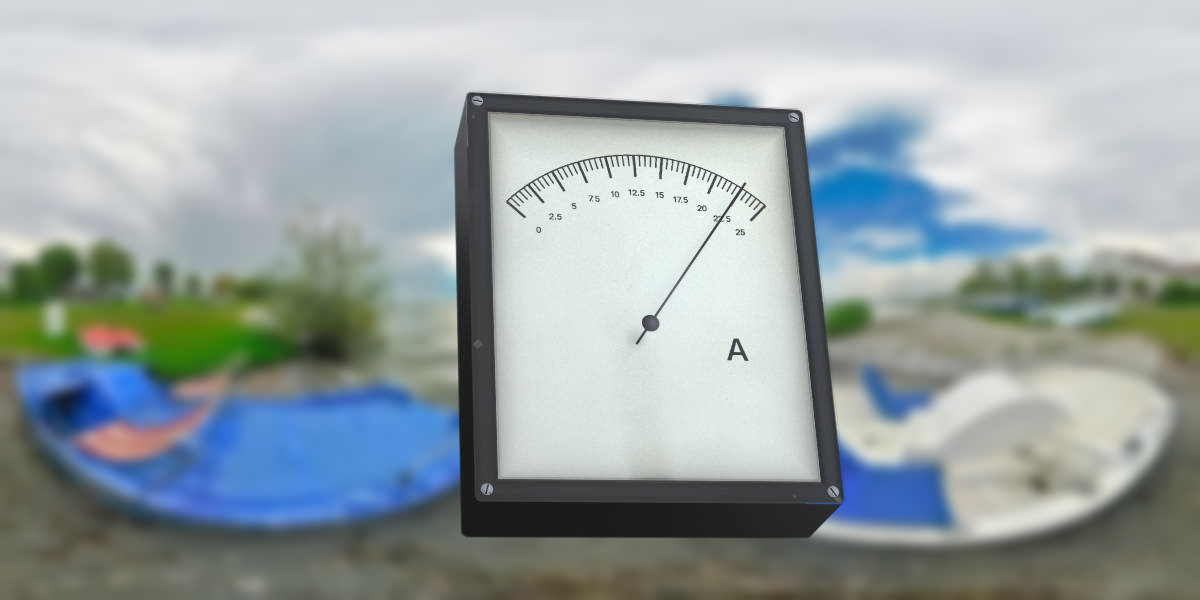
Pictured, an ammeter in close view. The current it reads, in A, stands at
22.5 A
